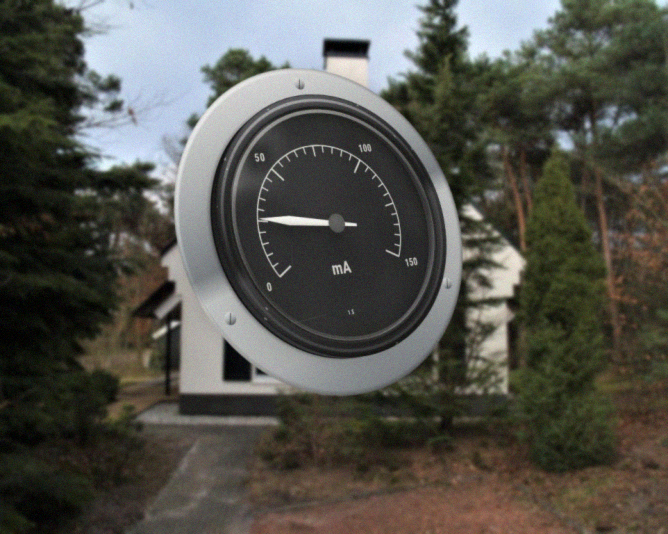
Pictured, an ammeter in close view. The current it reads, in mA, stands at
25 mA
